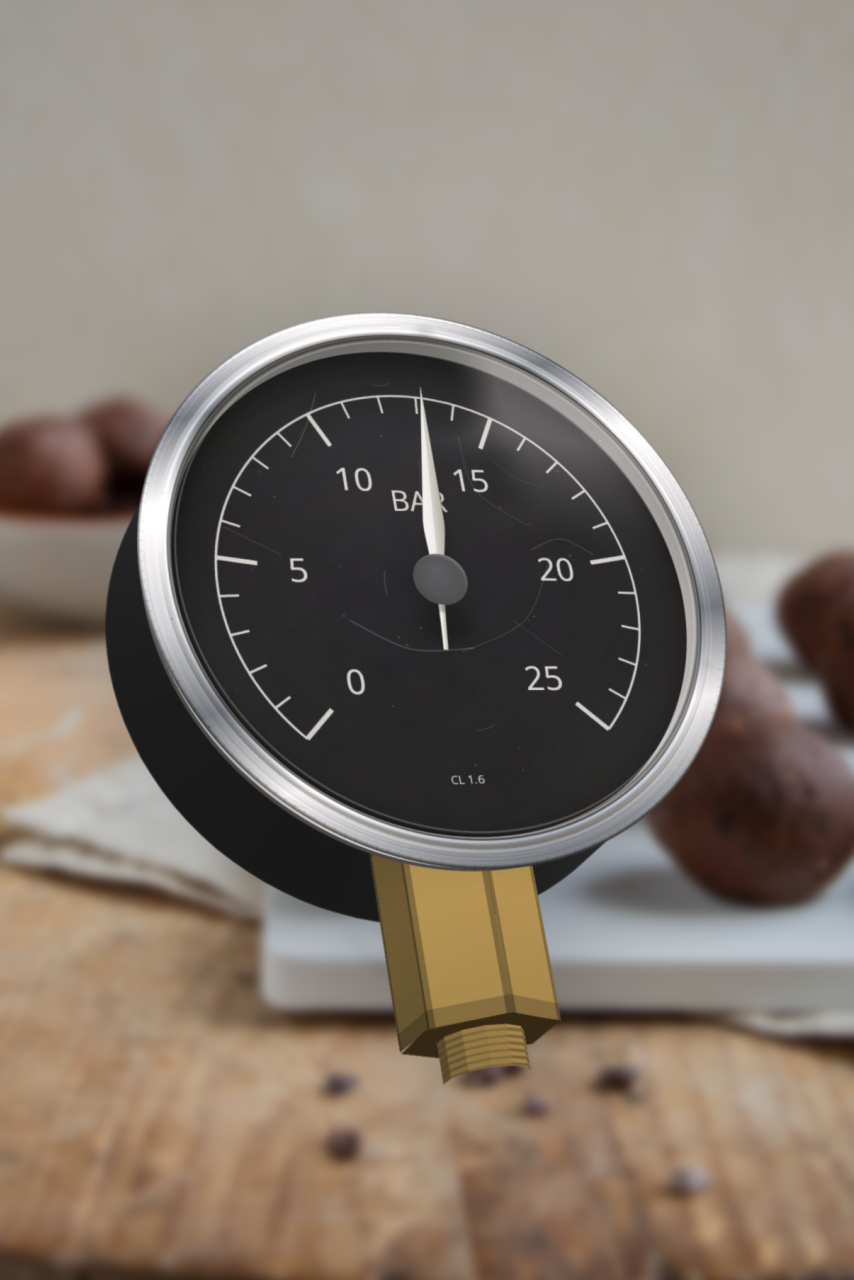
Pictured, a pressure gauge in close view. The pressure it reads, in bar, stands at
13 bar
